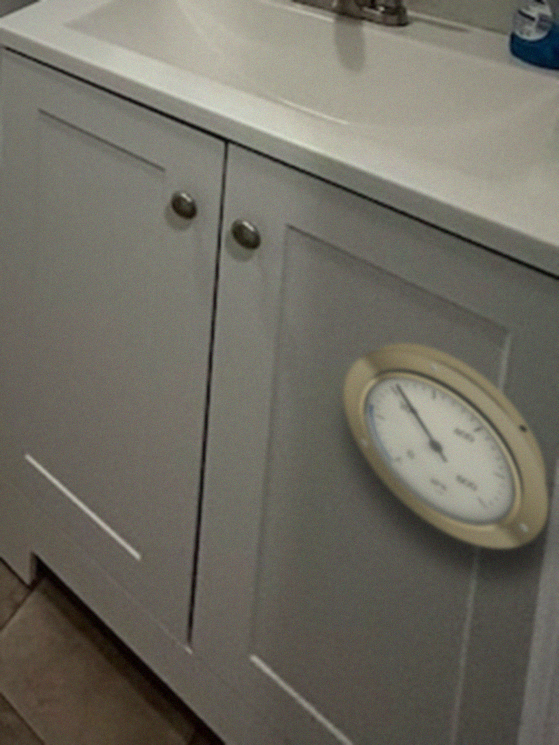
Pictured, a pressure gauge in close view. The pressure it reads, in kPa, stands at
220 kPa
